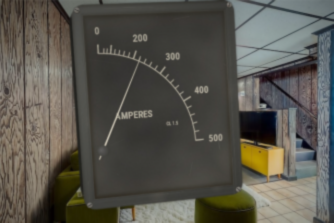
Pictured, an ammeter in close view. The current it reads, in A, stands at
220 A
